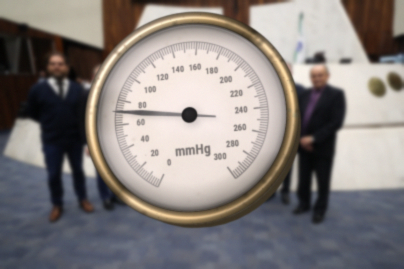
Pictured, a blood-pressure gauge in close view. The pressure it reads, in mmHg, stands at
70 mmHg
